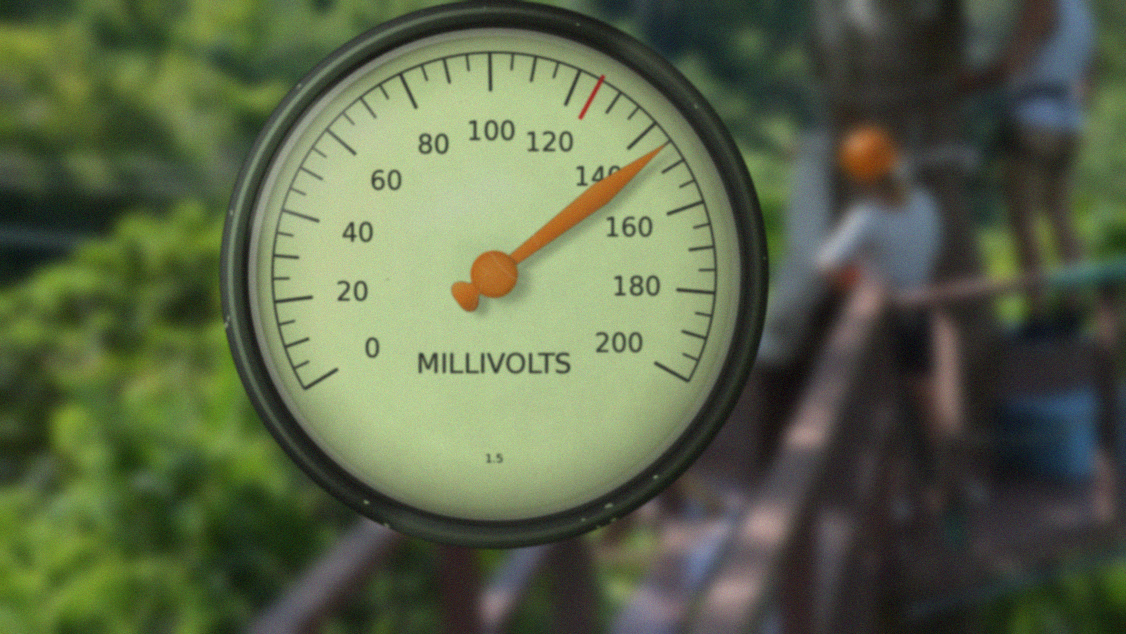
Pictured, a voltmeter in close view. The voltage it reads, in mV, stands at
145 mV
